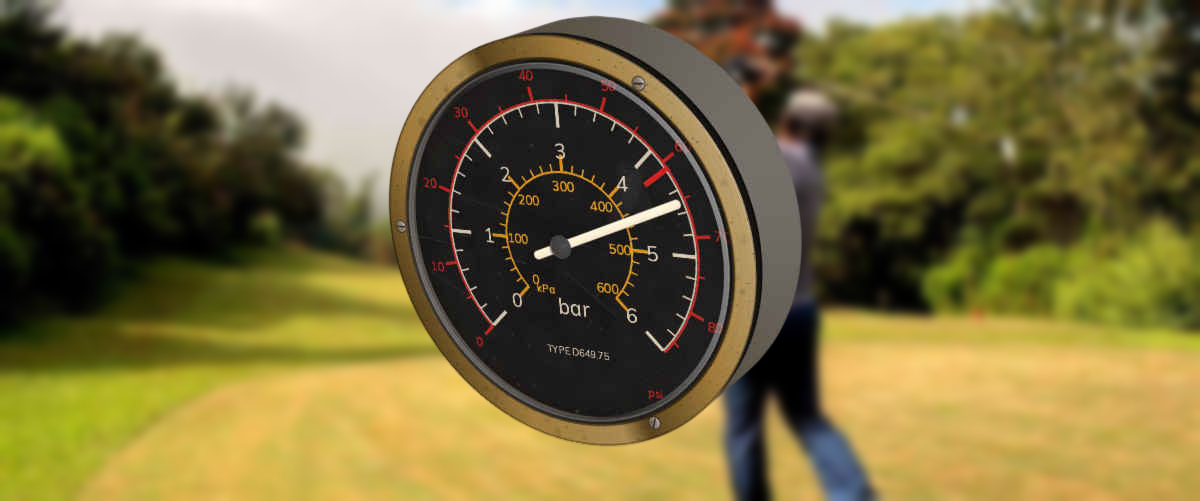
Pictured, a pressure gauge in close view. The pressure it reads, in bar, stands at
4.5 bar
